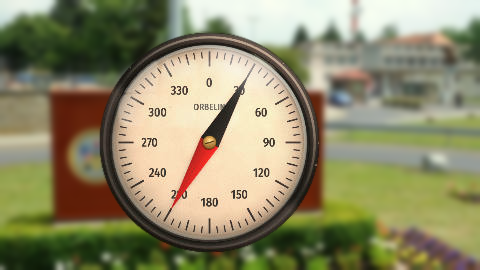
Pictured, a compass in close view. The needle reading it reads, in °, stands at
210 °
